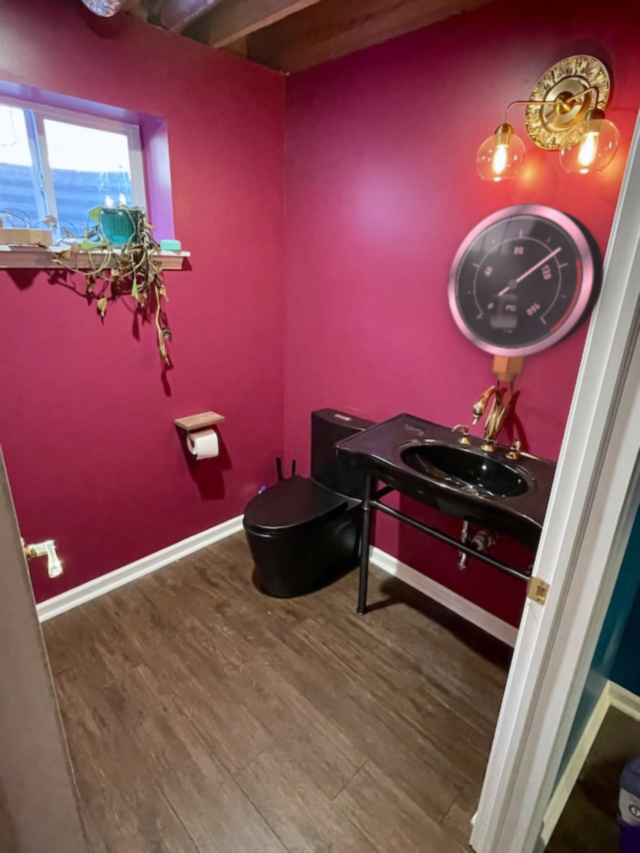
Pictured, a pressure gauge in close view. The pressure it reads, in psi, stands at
110 psi
